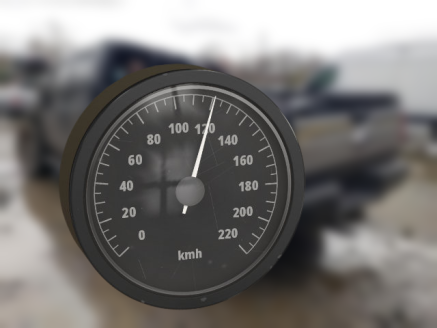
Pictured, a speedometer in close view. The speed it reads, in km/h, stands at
120 km/h
